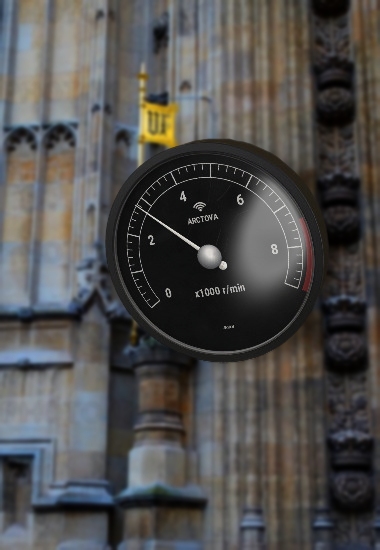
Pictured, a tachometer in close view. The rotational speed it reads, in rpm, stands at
2800 rpm
